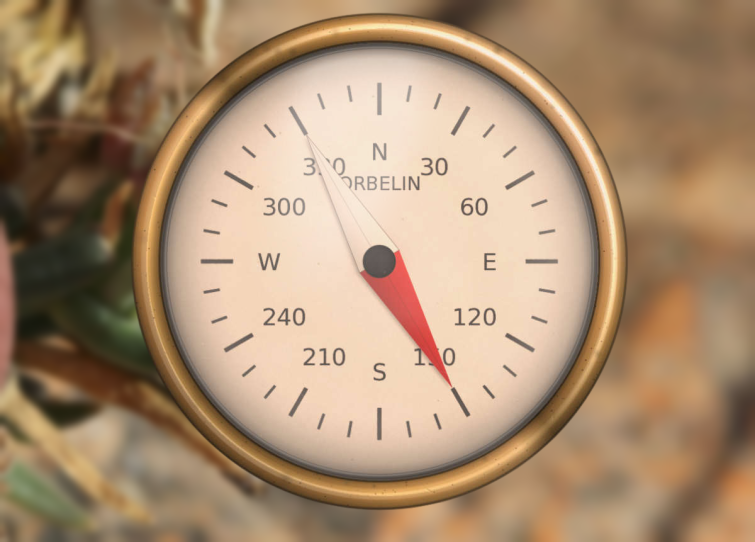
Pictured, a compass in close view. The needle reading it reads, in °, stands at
150 °
